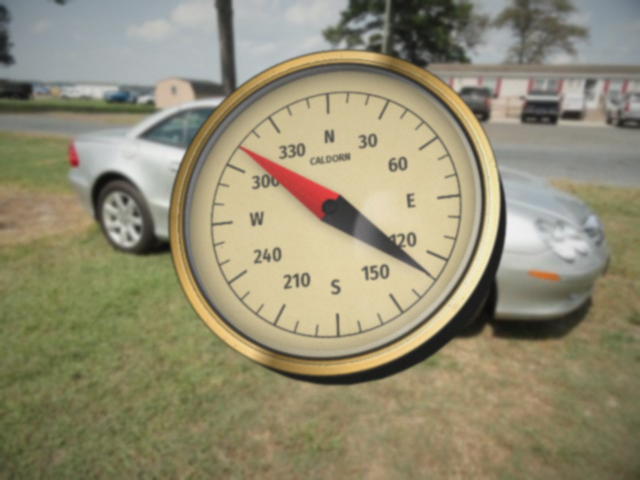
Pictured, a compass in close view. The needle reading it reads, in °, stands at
310 °
